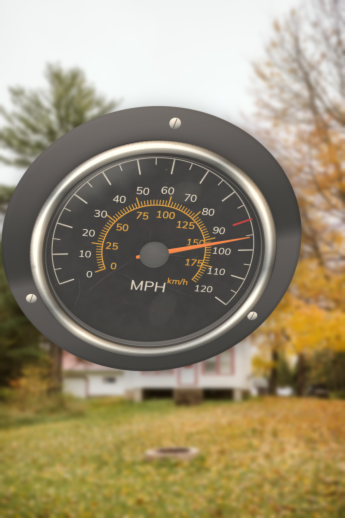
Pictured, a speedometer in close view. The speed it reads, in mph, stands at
95 mph
